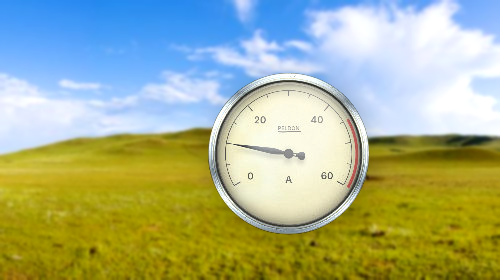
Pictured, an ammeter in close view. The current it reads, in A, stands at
10 A
